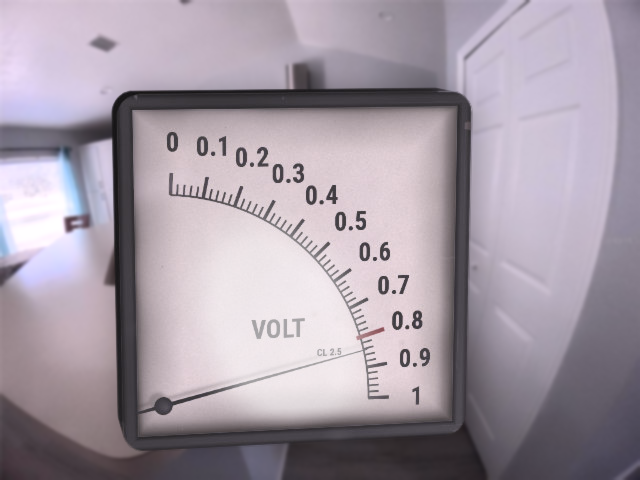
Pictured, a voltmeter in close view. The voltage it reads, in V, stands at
0.84 V
